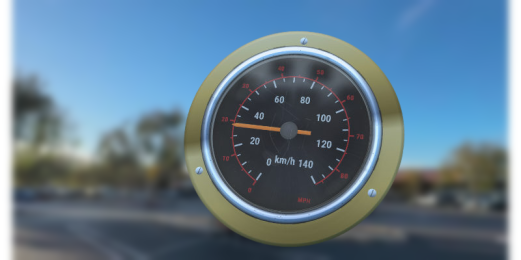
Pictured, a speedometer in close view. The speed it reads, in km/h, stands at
30 km/h
